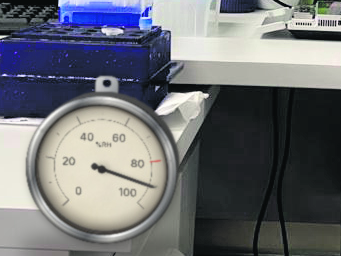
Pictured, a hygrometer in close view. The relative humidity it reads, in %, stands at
90 %
